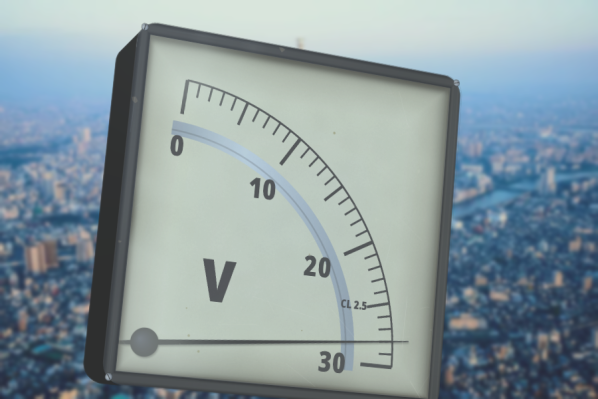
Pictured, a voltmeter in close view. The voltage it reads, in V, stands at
28 V
